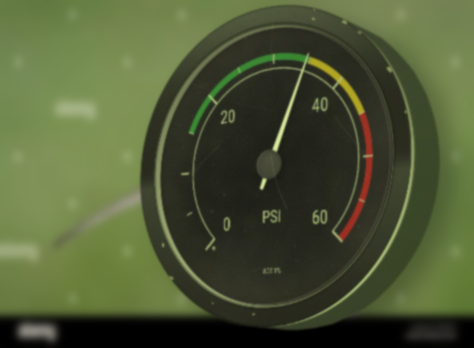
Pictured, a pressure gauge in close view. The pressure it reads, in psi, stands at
35 psi
